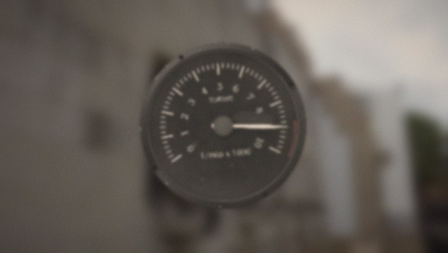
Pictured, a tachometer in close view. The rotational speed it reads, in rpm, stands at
9000 rpm
